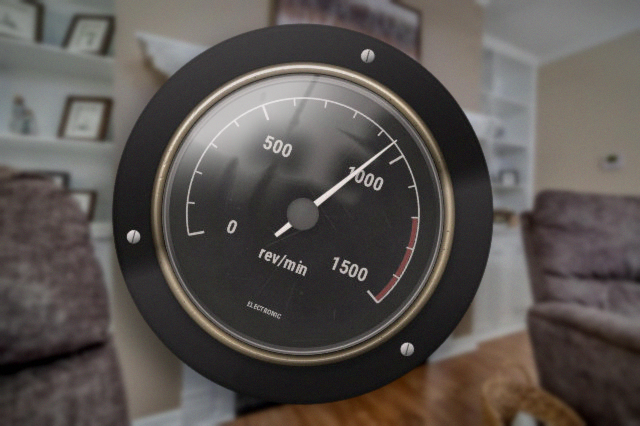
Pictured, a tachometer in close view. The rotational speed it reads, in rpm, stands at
950 rpm
